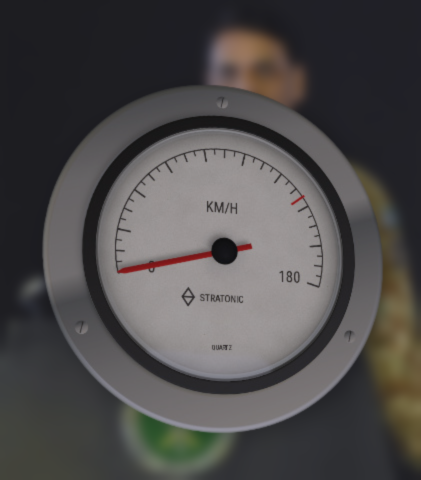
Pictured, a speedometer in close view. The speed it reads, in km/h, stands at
0 km/h
